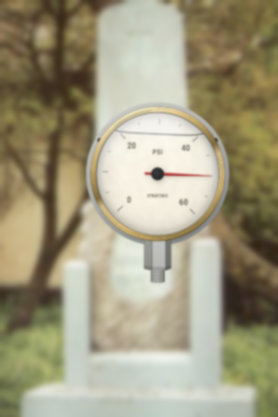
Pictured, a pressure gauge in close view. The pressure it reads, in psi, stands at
50 psi
